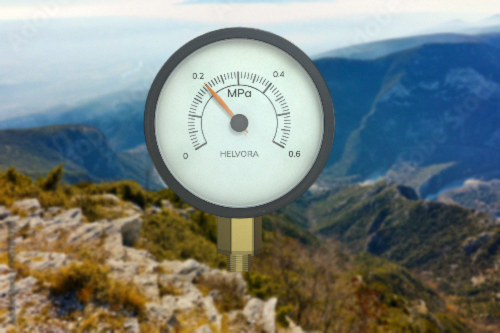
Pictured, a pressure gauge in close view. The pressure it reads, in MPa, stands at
0.2 MPa
